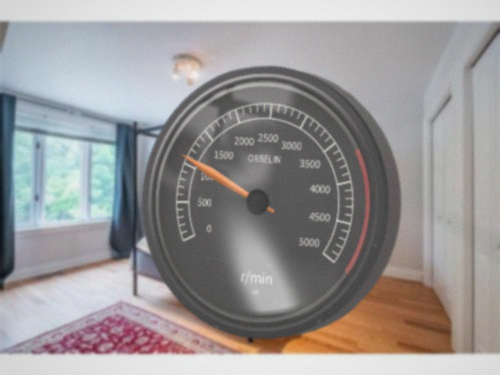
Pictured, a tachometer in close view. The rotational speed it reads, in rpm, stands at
1100 rpm
